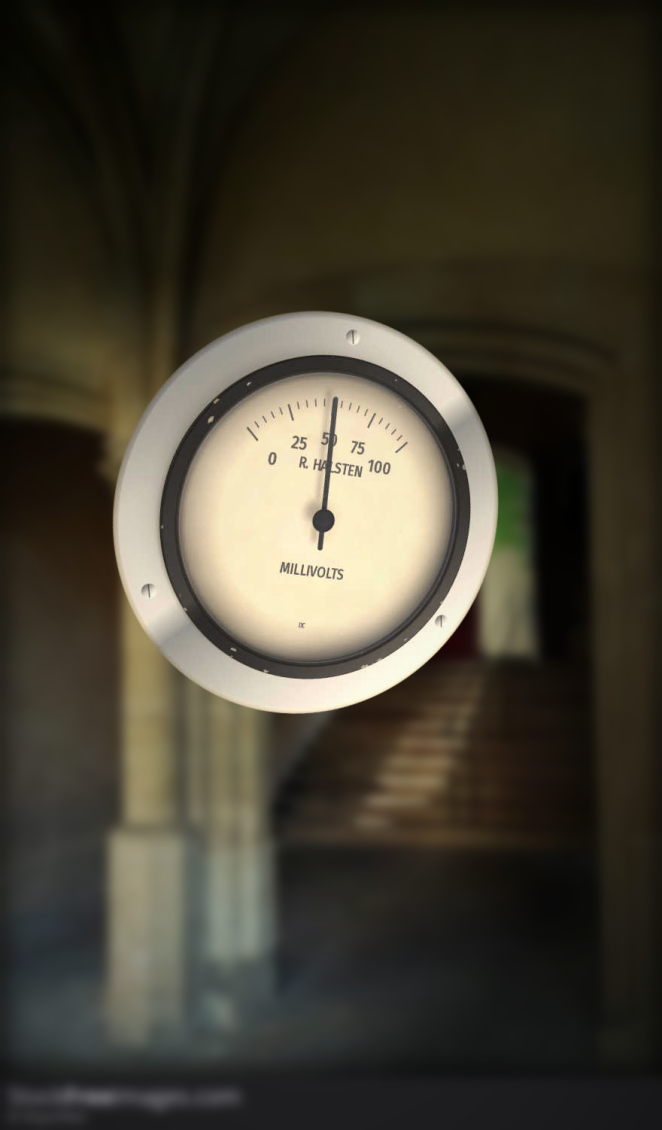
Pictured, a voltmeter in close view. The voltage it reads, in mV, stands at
50 mV
